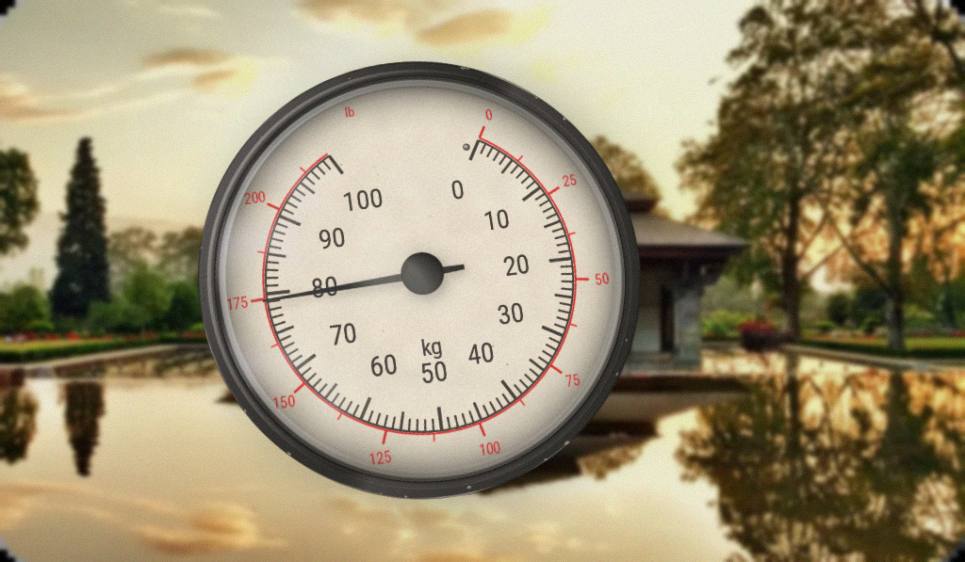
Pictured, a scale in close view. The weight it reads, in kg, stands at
79 kg
